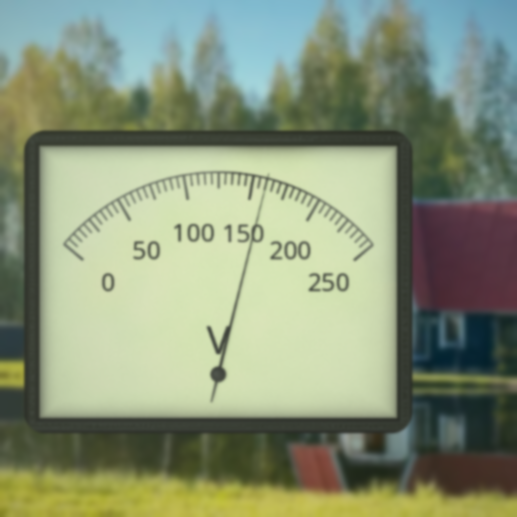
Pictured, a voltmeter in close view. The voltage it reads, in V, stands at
160 V
